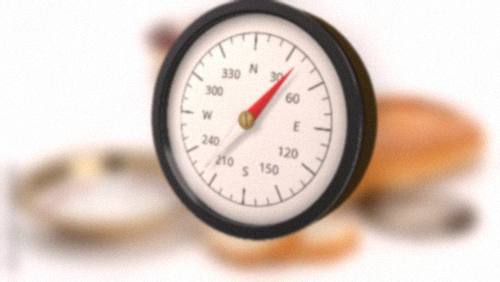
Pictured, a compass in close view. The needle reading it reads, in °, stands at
40 °
